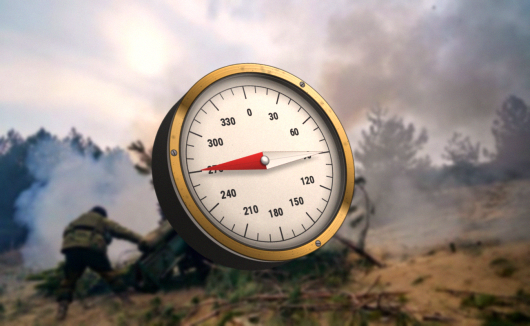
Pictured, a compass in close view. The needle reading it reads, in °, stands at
270 °
